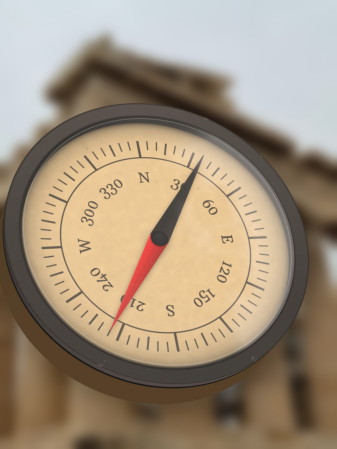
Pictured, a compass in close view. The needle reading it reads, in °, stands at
215 °
